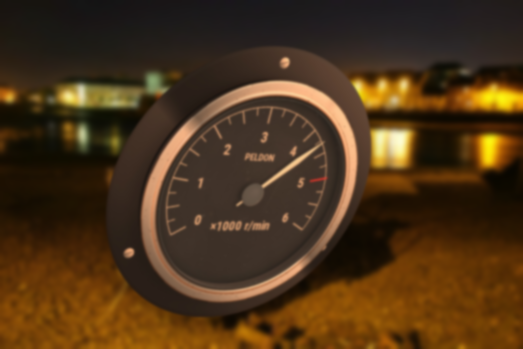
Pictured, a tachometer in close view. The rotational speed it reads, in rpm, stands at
4250 rpm
